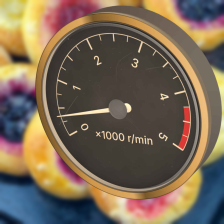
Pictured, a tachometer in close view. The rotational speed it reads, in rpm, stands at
375 rpm
